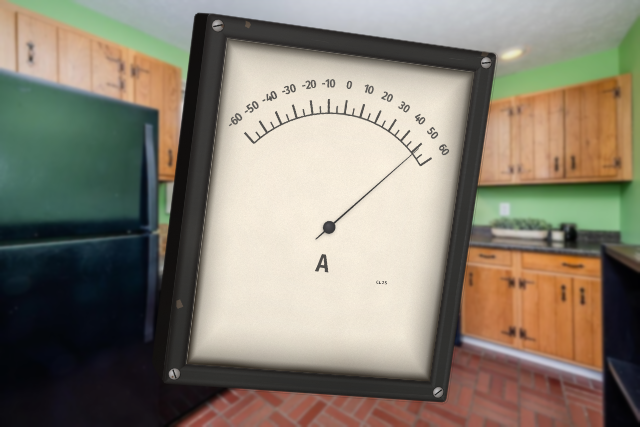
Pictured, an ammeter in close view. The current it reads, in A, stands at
50 A
